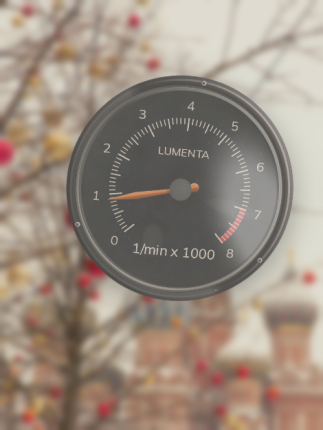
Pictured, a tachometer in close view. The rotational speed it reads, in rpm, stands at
900 rpm
